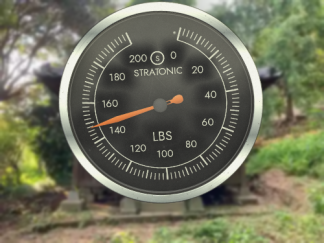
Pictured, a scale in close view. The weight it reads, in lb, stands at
148 lb
